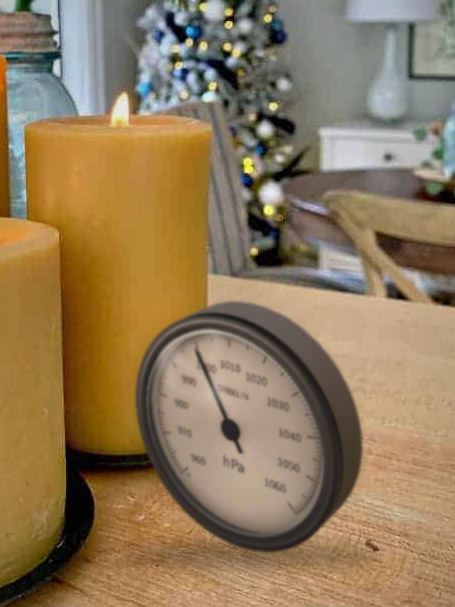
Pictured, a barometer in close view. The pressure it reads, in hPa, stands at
1000 hPa
